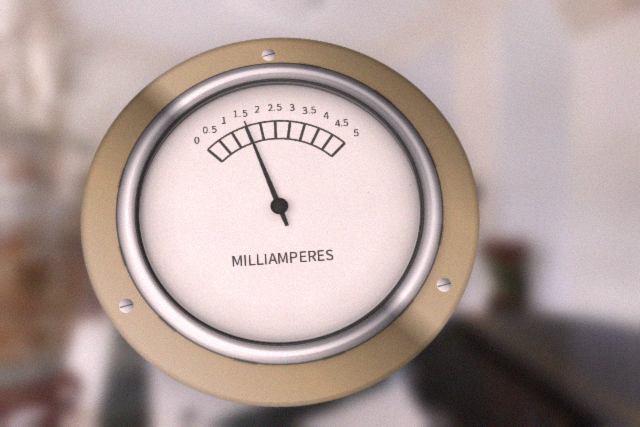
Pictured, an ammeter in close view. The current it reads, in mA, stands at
1.5 mA
